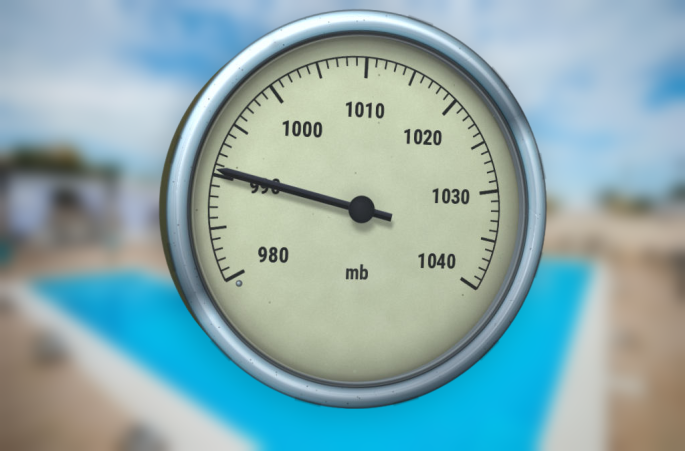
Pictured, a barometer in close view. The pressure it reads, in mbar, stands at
990.5 mbar
